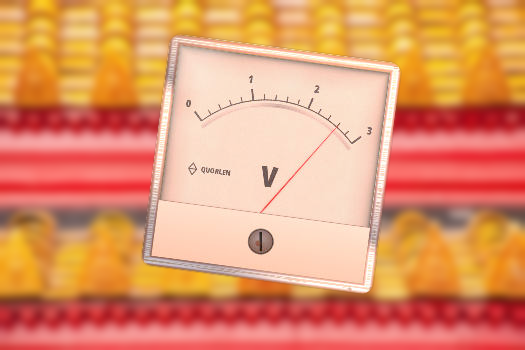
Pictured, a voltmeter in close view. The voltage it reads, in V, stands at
2.6 V
